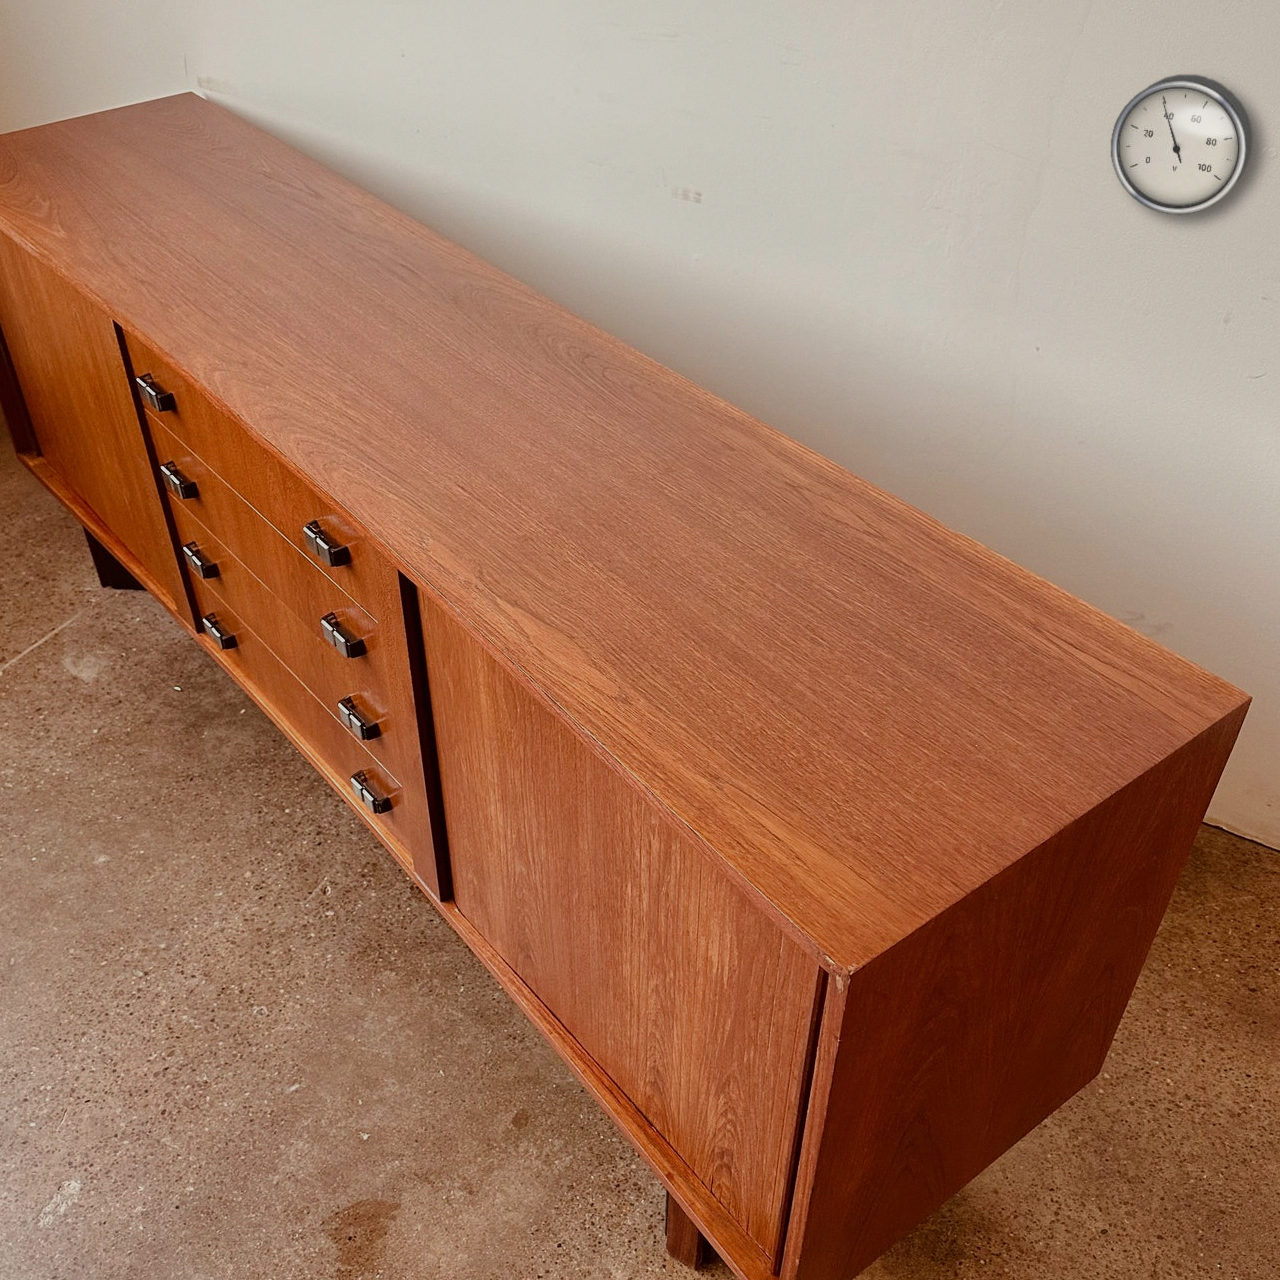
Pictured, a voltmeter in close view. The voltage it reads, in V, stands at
40 V
